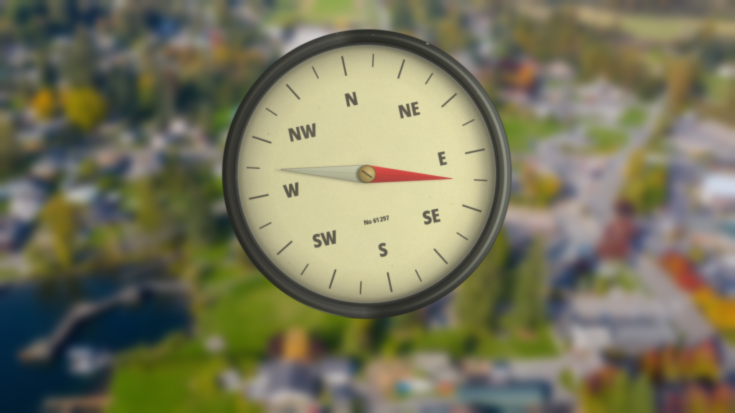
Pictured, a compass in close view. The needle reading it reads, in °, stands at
105 °
